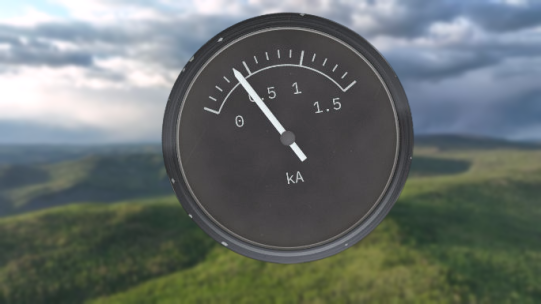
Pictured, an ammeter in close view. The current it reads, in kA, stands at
0.4 kA
